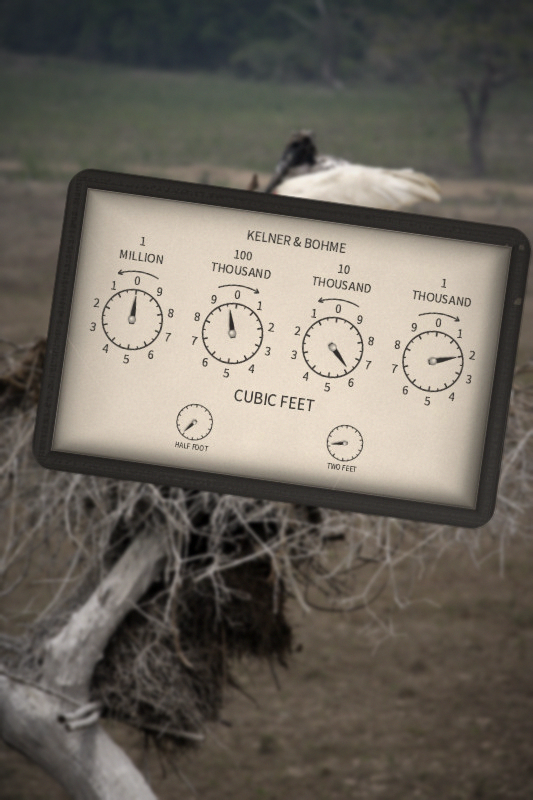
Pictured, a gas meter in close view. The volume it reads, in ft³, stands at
996200 ft³
